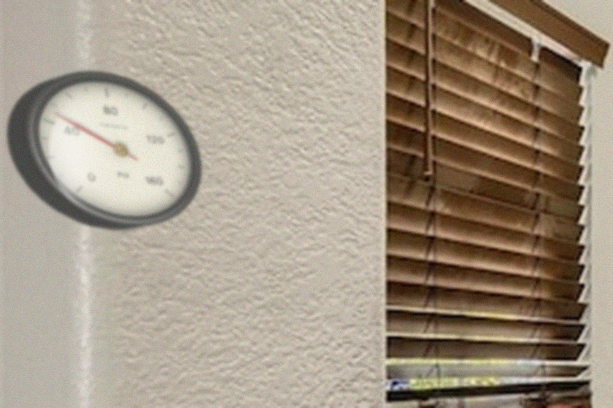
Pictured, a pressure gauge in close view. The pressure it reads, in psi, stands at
45 psi
